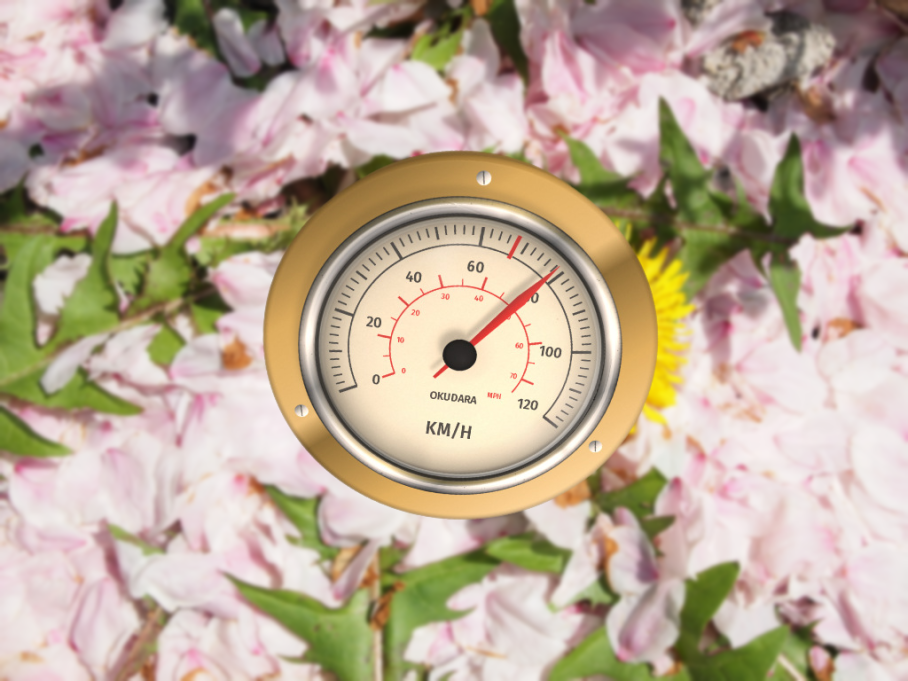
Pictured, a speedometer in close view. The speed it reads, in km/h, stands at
78 km/h
